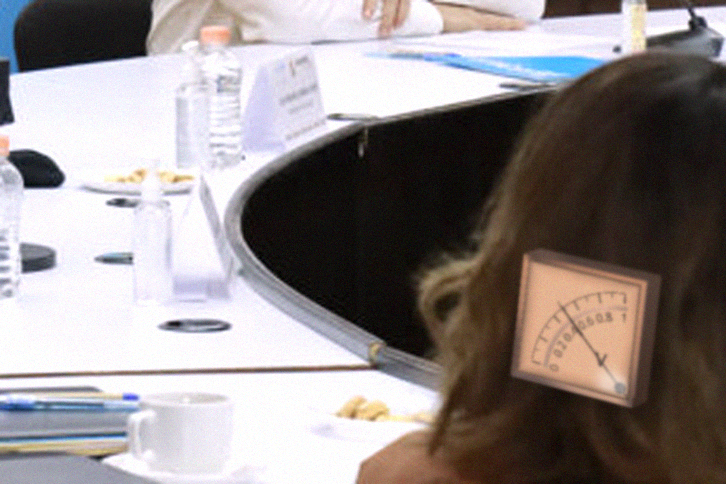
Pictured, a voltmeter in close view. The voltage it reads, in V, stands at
0.5 V
